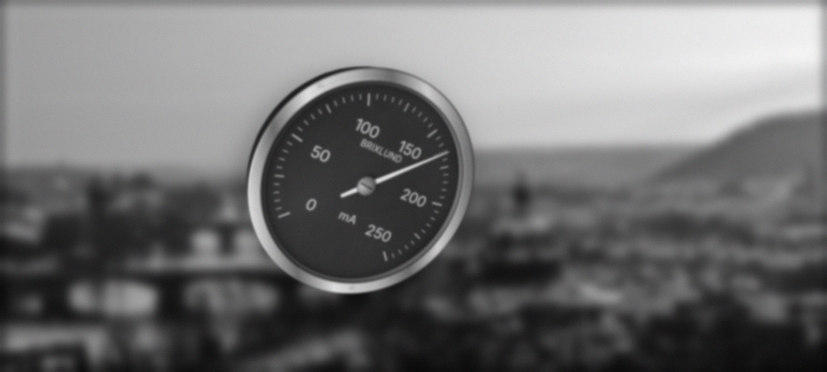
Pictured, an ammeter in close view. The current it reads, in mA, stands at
165 mA
